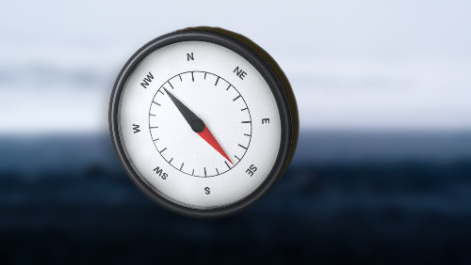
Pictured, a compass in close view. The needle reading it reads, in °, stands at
142.5 °
